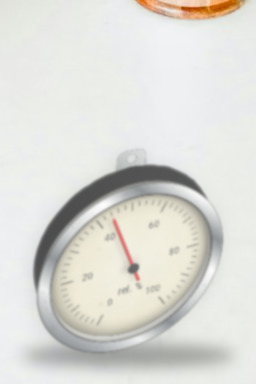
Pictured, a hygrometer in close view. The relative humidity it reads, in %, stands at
44 %
